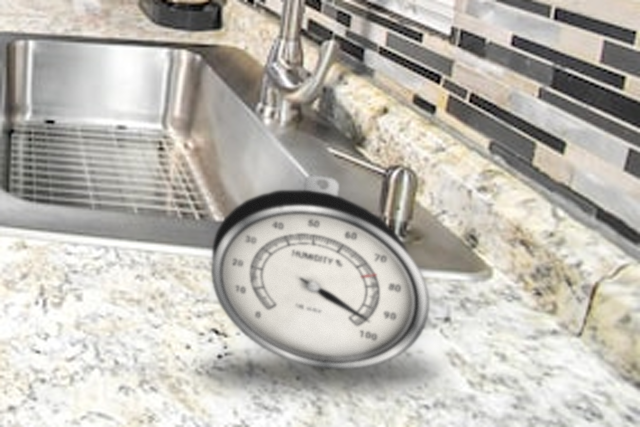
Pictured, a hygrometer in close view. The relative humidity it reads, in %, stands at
95 %
